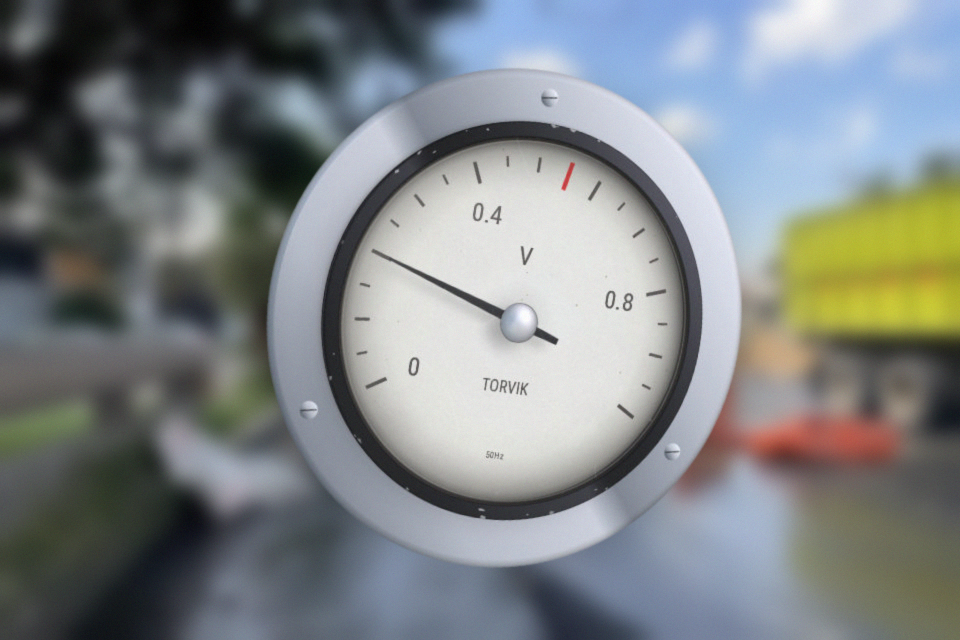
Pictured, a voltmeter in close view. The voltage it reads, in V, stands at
0.2 V
